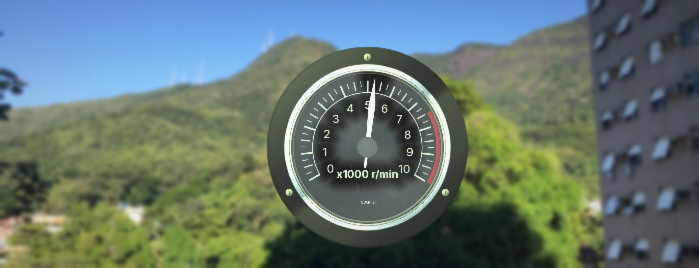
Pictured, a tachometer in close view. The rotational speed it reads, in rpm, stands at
5250 rpm
